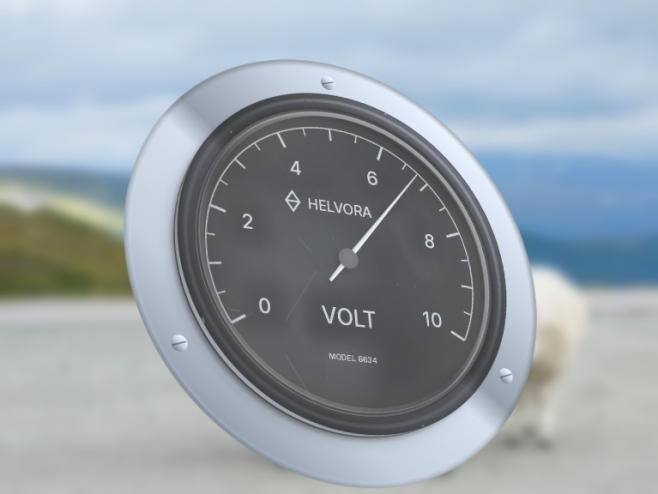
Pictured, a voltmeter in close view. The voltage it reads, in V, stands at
6.75 V
